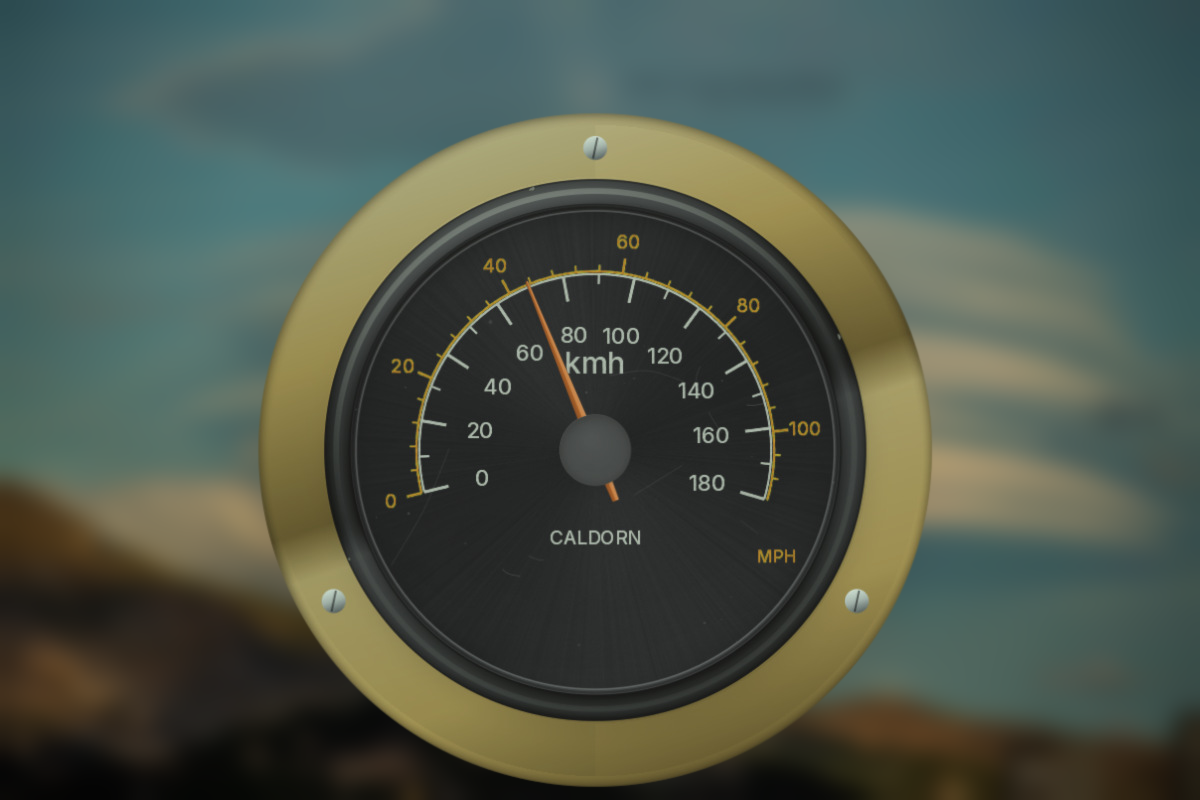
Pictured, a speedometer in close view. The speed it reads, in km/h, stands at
70 km/h
